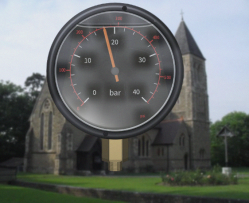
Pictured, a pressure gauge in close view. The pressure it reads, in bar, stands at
18 bar
